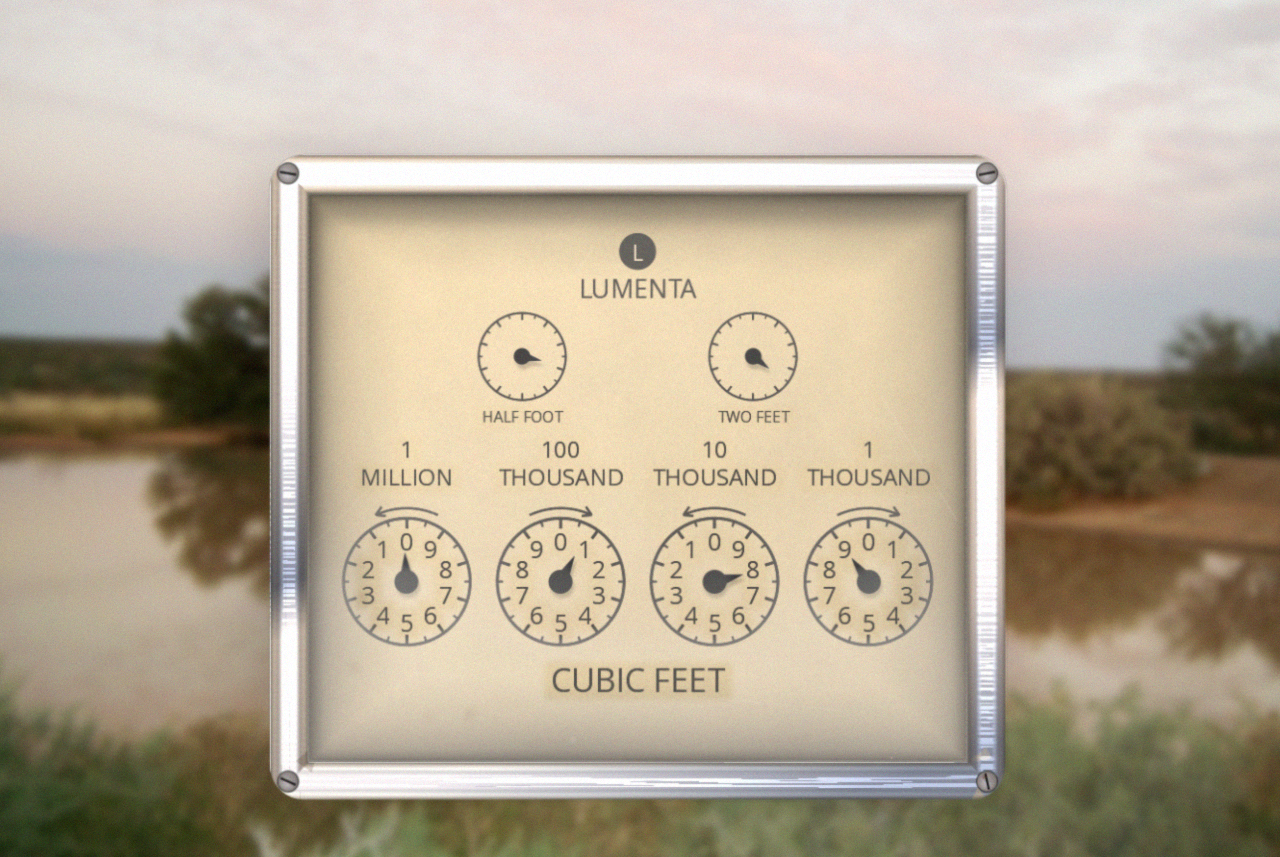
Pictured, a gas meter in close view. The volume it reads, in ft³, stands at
7900 ft³
